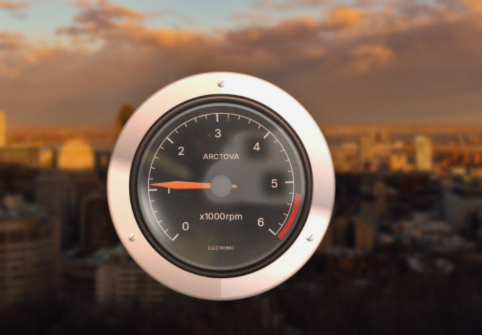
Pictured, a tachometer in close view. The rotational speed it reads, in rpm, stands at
1100 rpm
